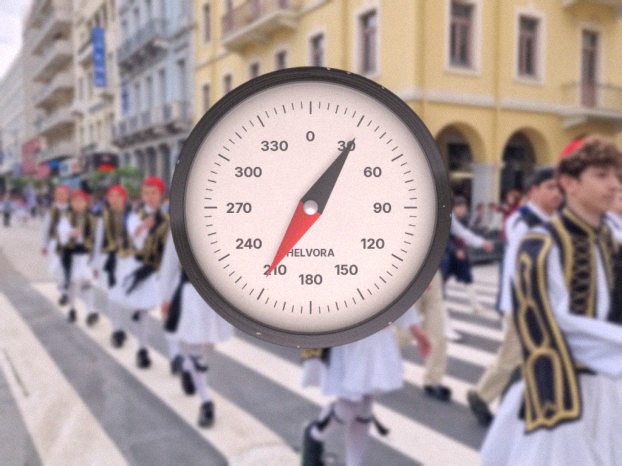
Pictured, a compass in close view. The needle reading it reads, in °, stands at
212.5 °
